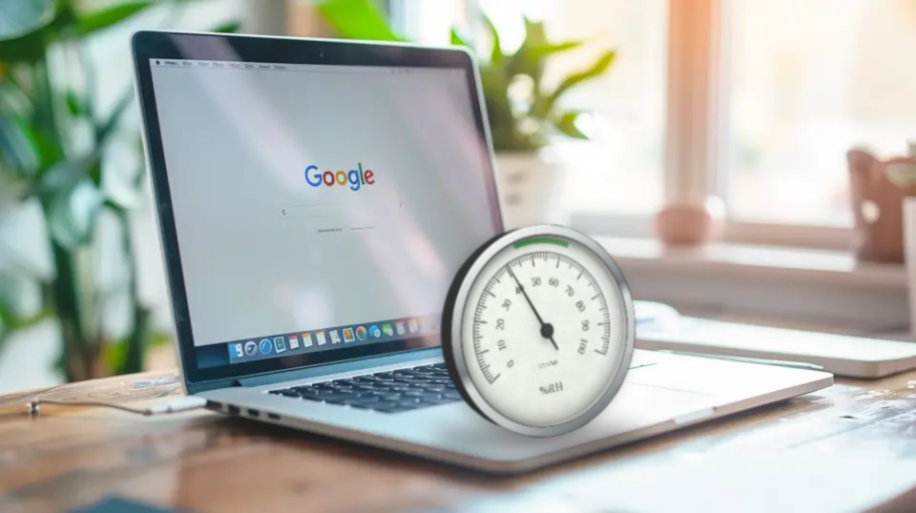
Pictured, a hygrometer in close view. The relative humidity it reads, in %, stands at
40 %
